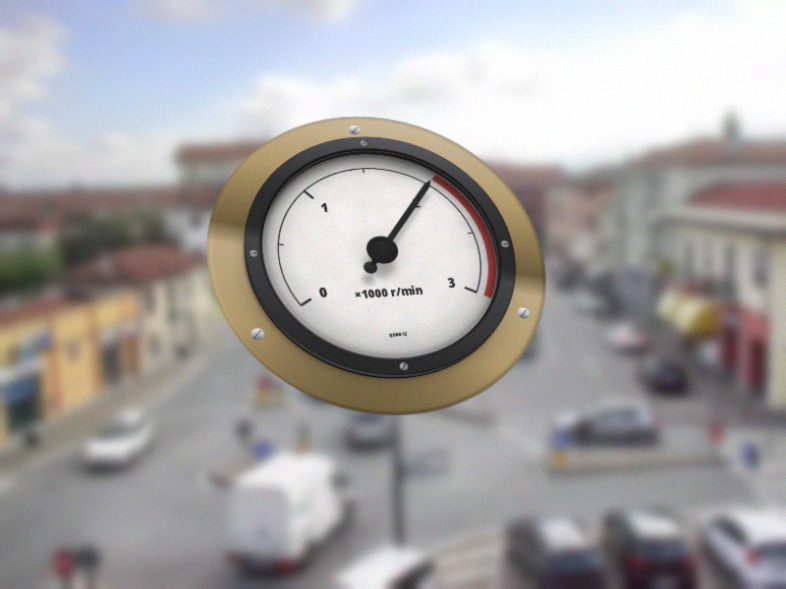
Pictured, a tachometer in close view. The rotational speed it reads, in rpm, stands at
2000 rpm
